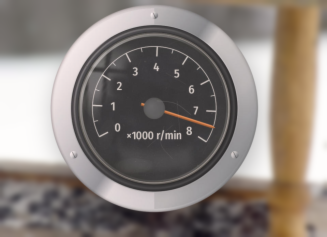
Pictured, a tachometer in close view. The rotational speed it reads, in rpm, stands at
7500 rpm
